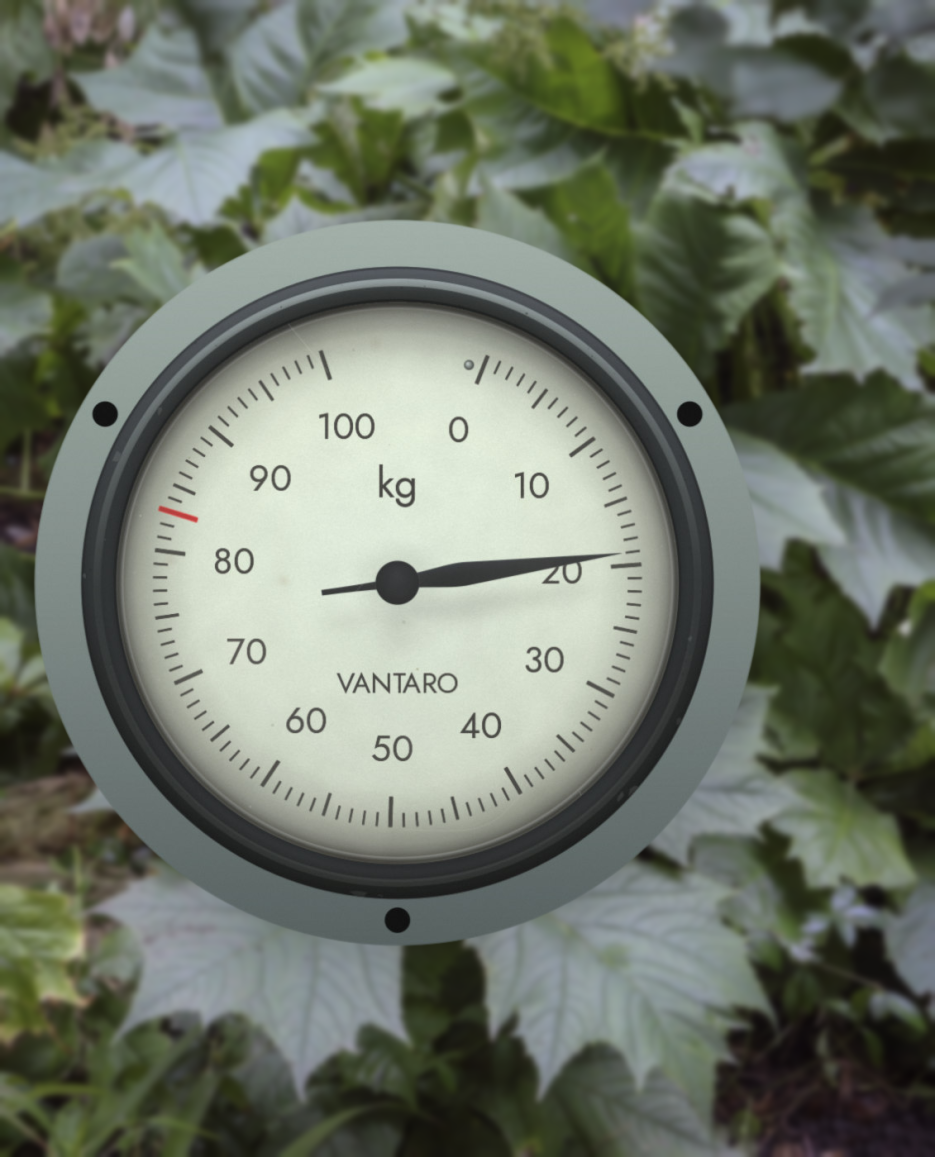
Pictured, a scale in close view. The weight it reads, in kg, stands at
19 kg
